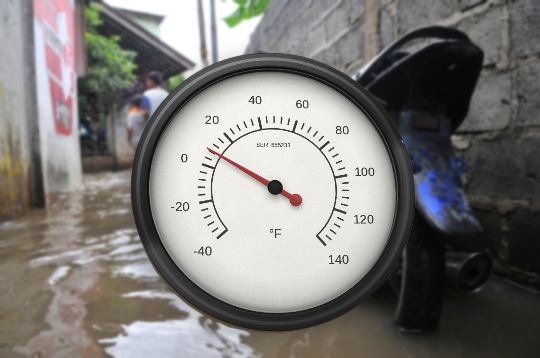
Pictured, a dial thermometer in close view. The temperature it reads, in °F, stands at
8 °F
